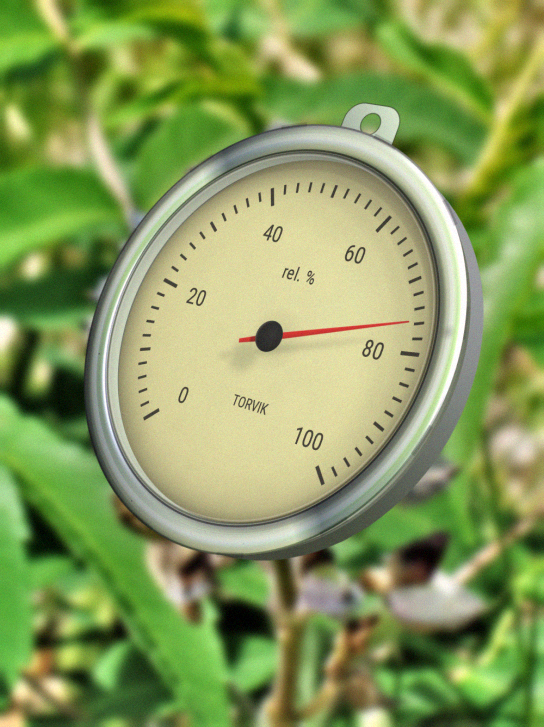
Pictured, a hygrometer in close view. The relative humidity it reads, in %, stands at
76 %
